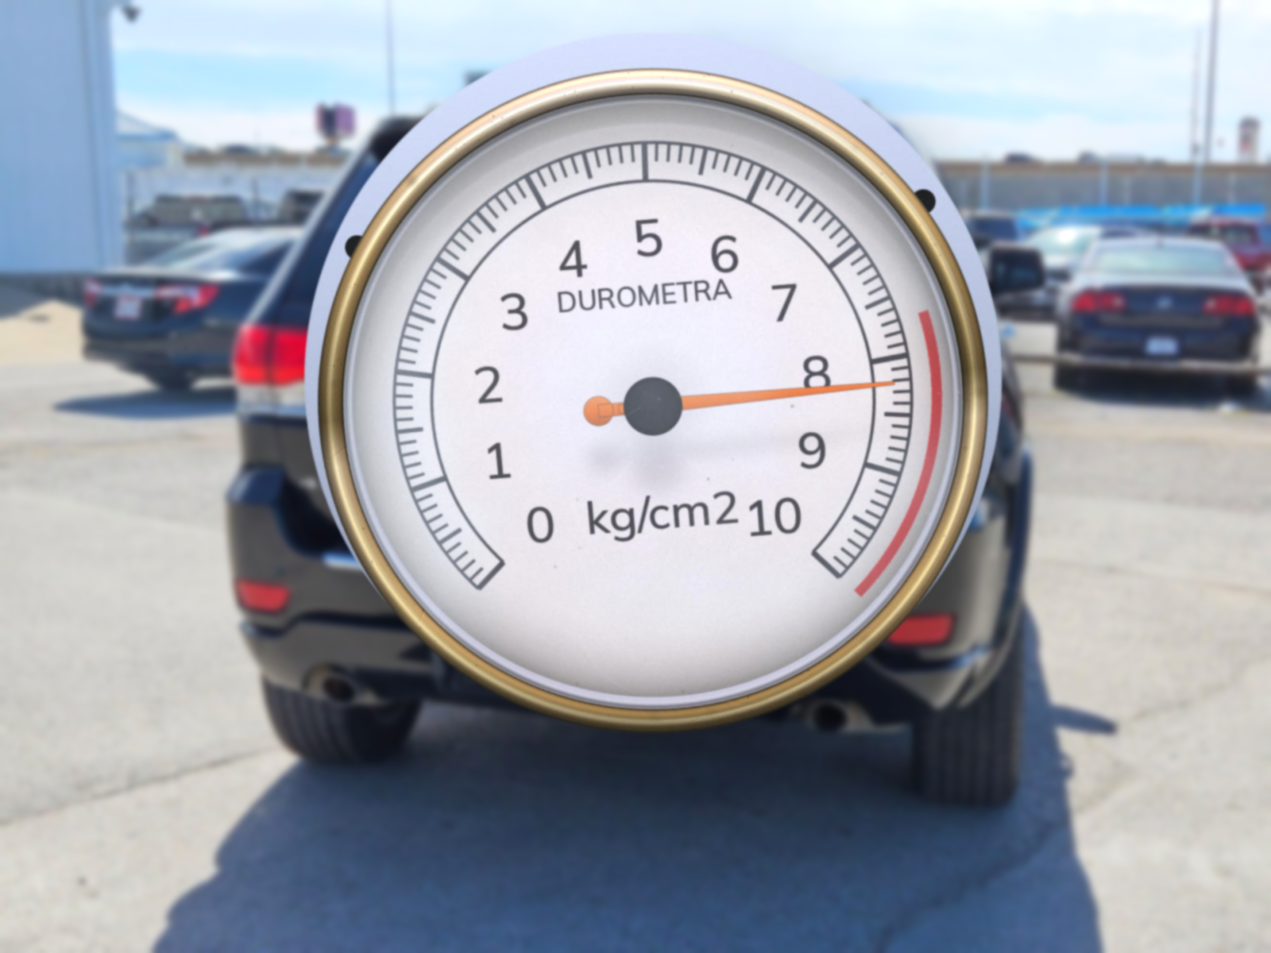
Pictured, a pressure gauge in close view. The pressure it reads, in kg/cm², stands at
8.2 kg/cm²
